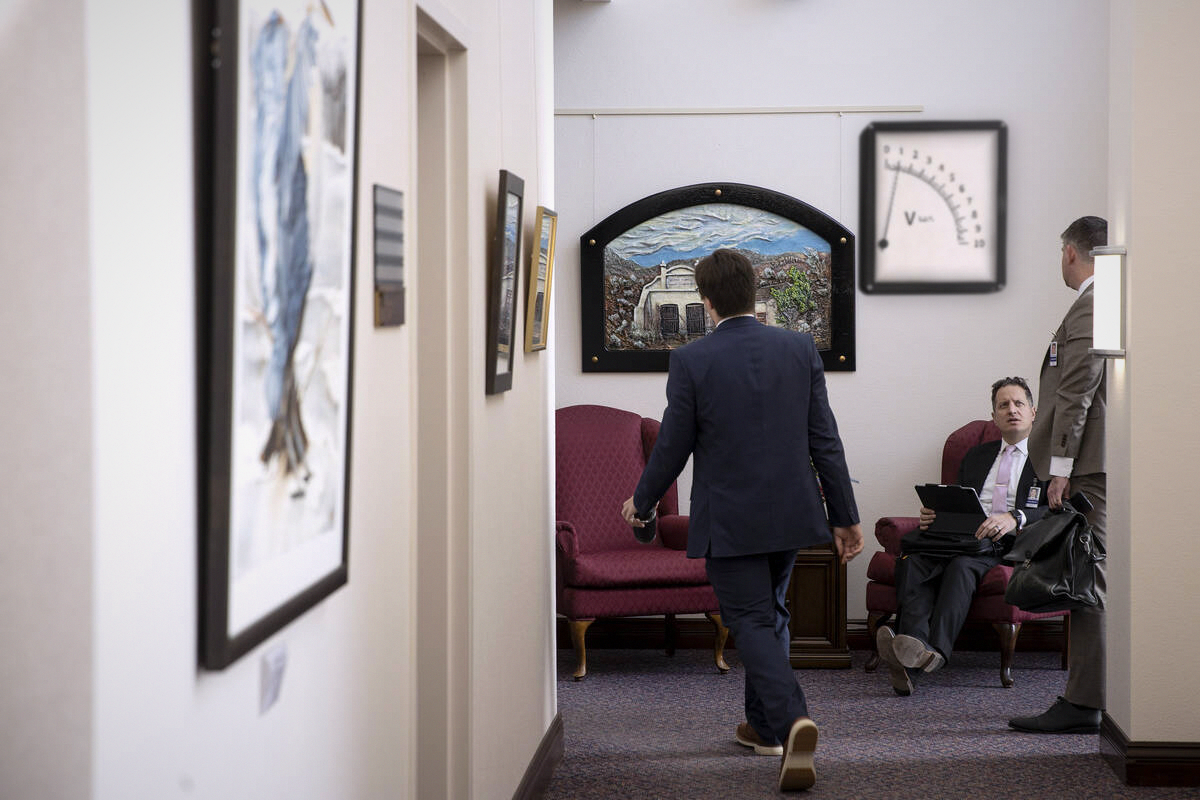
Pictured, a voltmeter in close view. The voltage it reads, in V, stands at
1 V
